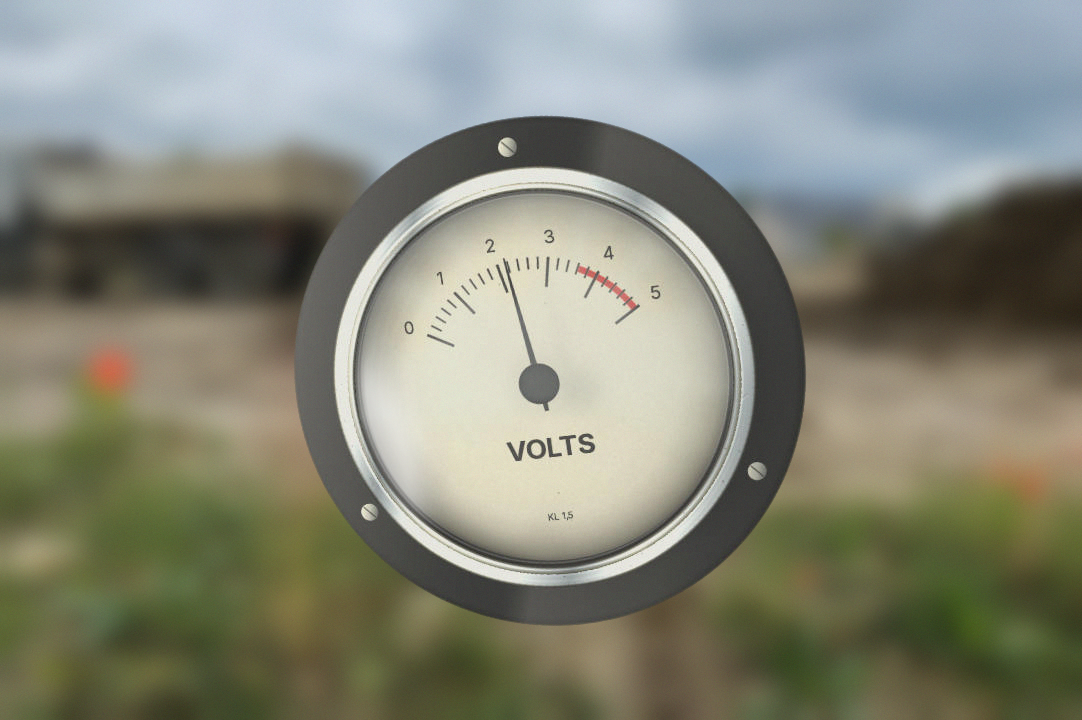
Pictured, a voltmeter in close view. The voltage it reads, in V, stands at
2.2 V
